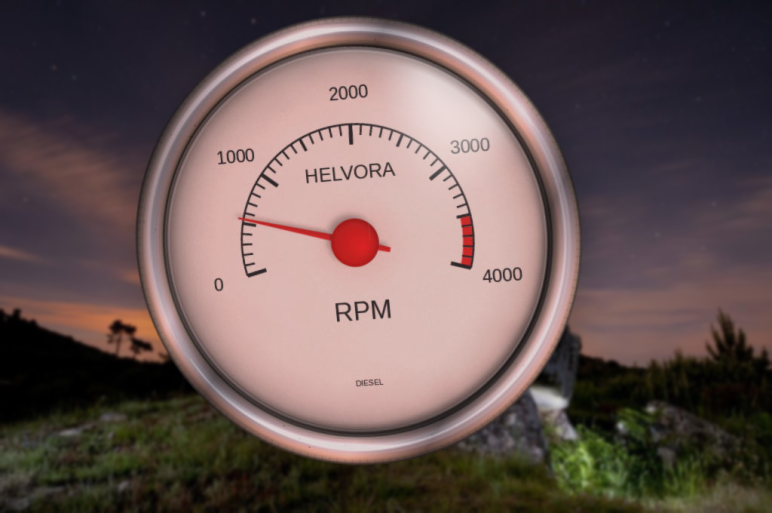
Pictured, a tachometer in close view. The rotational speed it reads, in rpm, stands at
550 rpm
